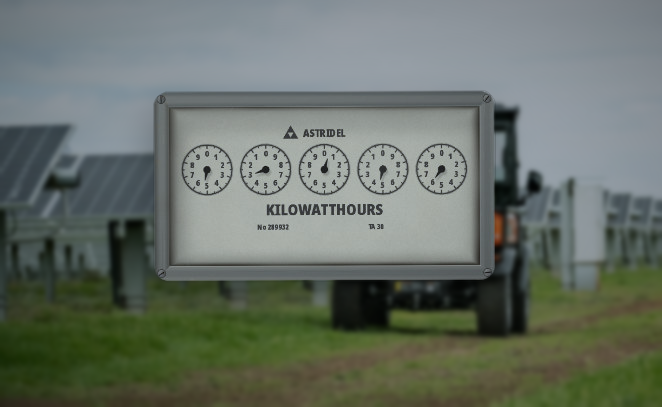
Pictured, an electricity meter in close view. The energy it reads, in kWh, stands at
53046 kWh
